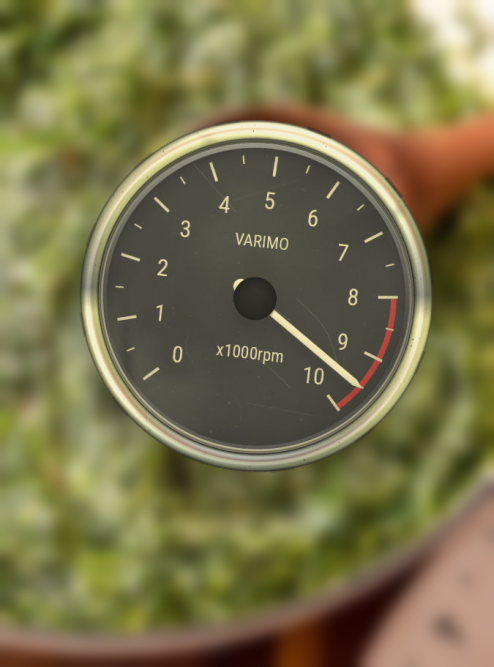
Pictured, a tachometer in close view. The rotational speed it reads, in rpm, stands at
9500 rpm
